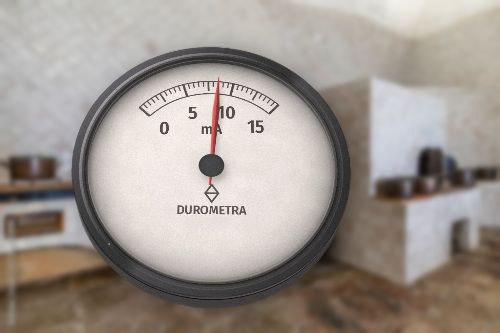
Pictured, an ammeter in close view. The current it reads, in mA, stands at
8.5 mA
